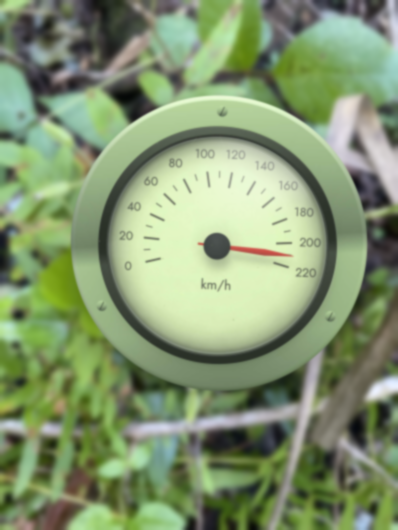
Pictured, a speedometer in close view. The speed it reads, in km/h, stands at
210 km/h
